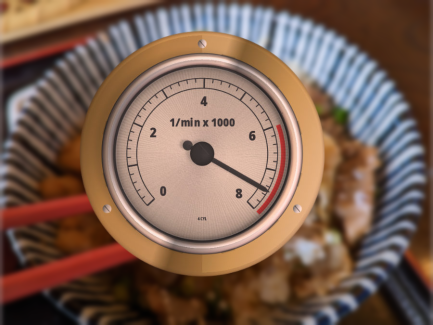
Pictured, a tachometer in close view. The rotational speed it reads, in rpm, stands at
7500 rpm
